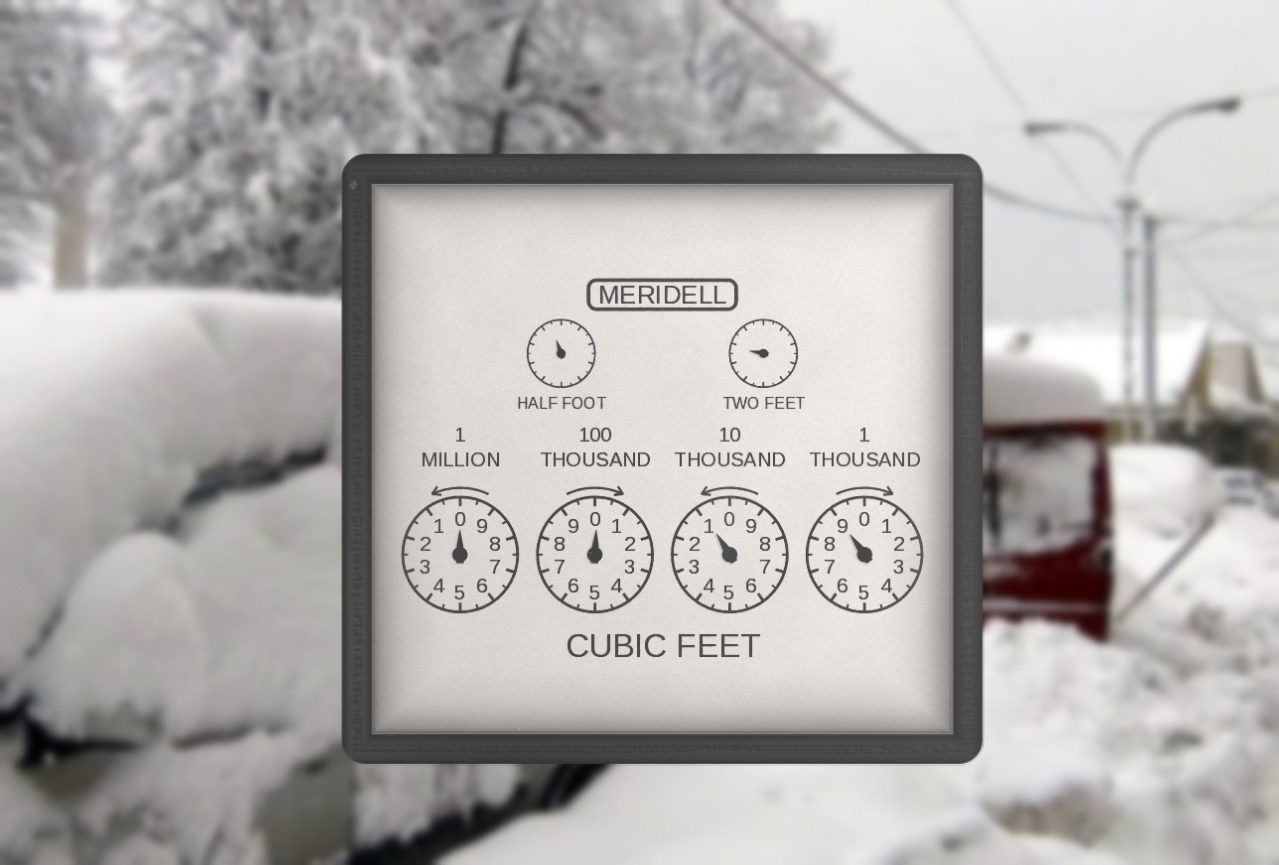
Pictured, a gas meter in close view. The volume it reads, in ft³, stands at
900 ft³
